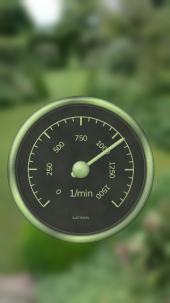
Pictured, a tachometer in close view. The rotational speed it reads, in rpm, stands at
1050 rpm
